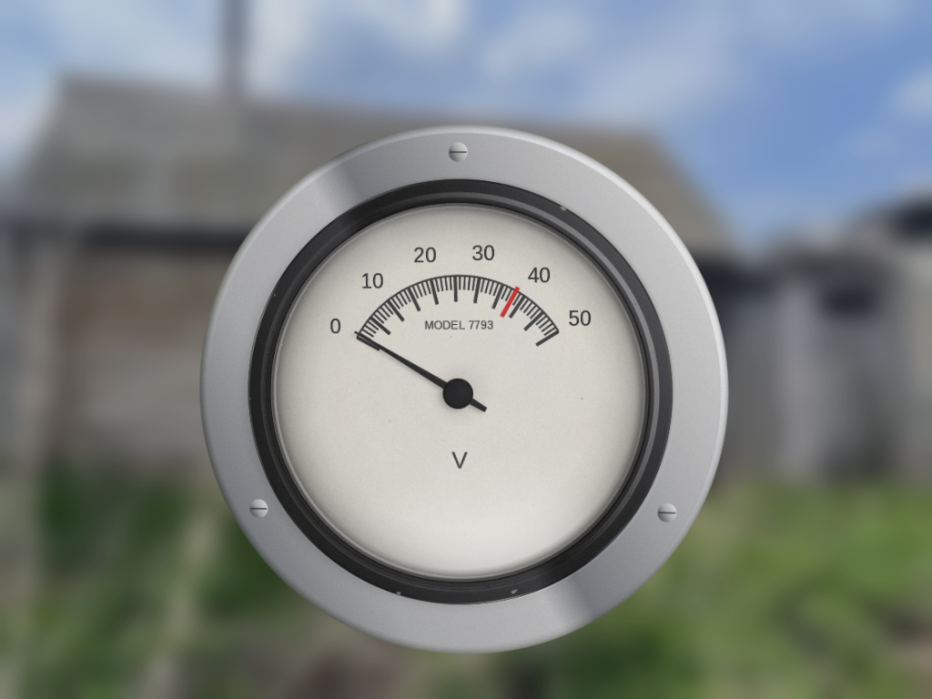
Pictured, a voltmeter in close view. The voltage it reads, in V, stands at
1 V
